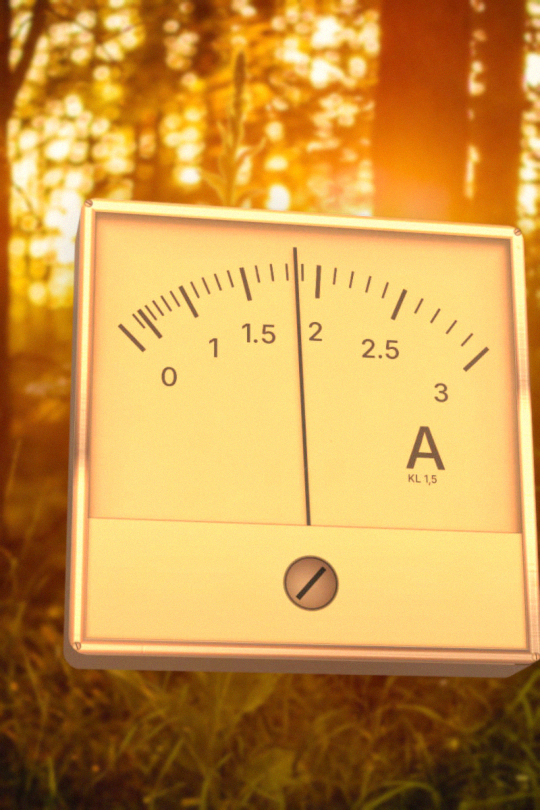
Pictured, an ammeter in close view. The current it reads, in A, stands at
1.85 A
